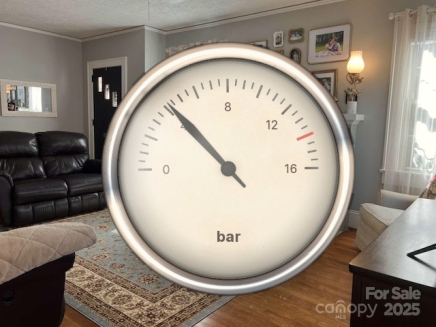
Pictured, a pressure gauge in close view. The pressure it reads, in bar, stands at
4.25 bar
